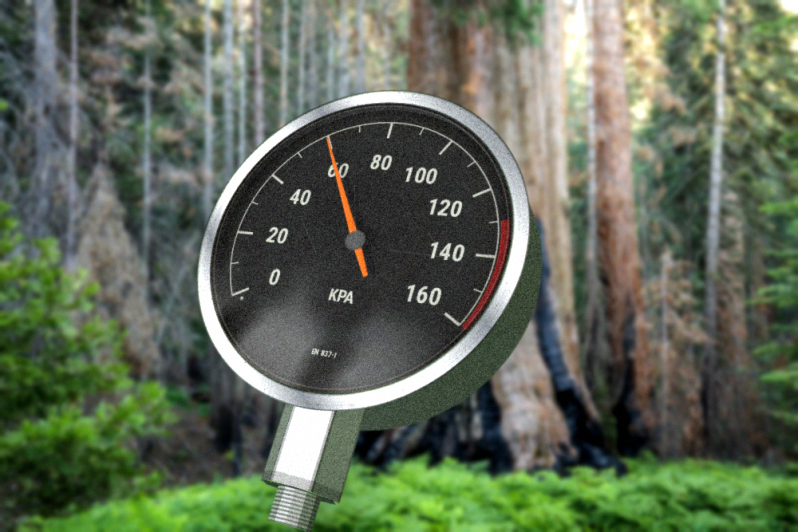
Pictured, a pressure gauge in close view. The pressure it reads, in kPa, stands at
60 kPa
